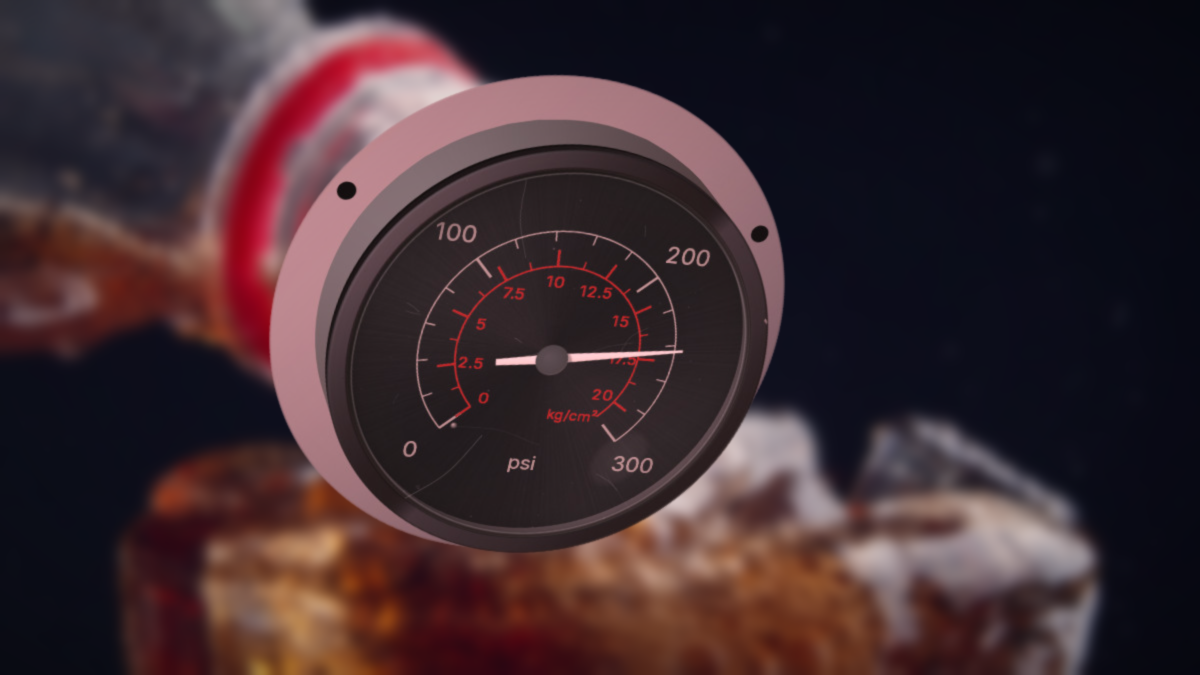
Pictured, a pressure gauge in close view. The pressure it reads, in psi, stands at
240 psi
